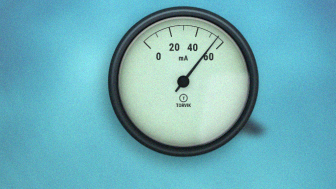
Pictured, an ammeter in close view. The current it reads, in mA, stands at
55 mA
